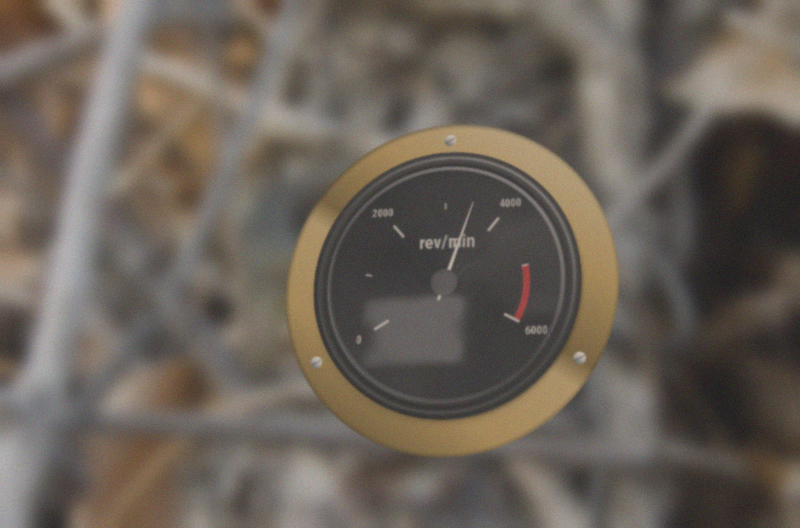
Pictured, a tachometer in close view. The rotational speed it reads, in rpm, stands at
3500 rpm
